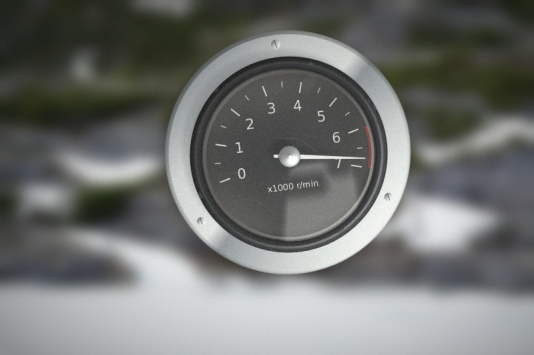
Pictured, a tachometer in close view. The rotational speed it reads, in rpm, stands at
6750 rpm
